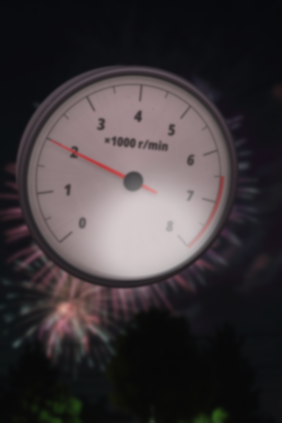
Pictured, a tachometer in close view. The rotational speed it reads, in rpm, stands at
2000 rpm
